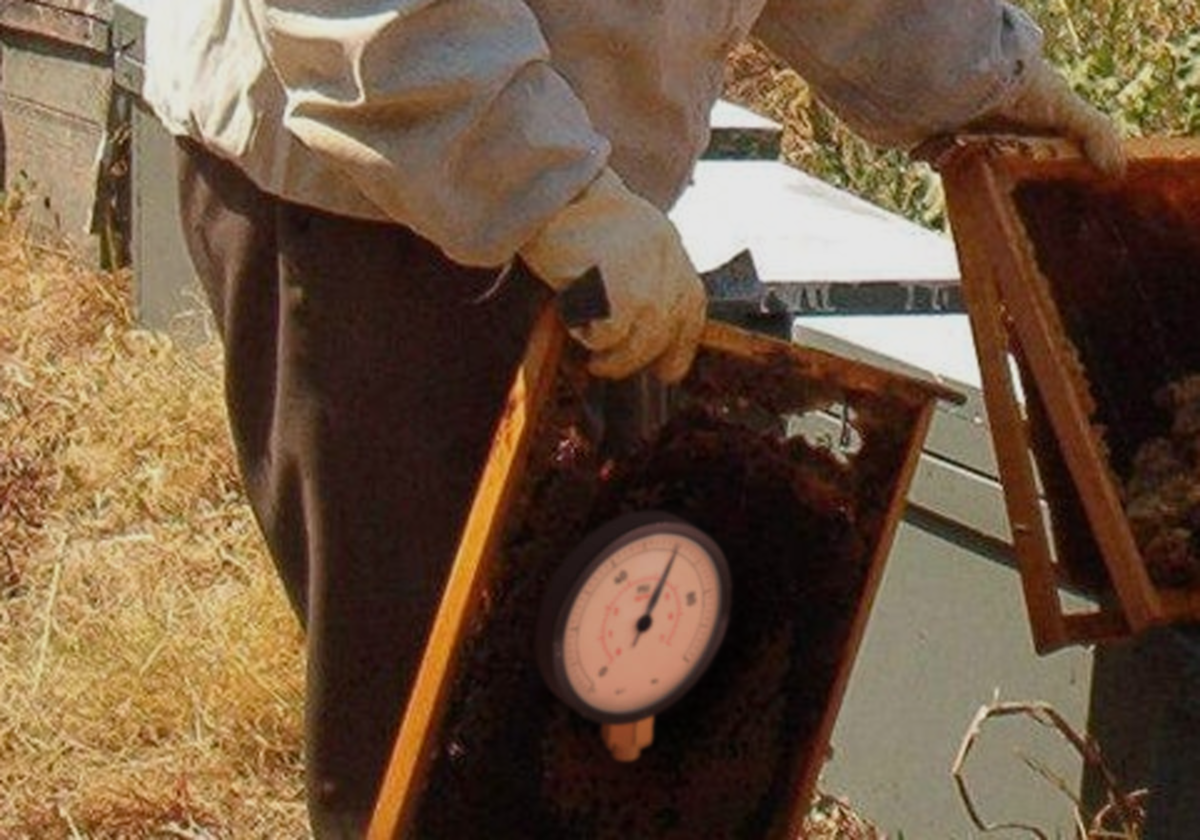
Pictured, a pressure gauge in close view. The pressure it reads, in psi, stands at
60 psi
